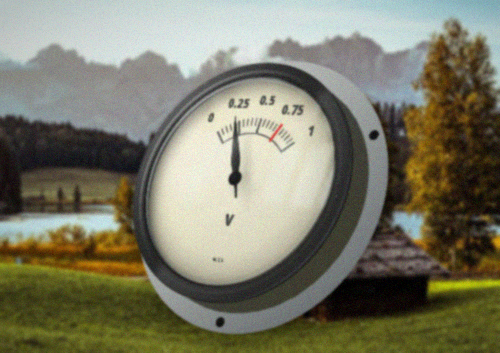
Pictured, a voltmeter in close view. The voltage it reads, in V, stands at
0.25 V
